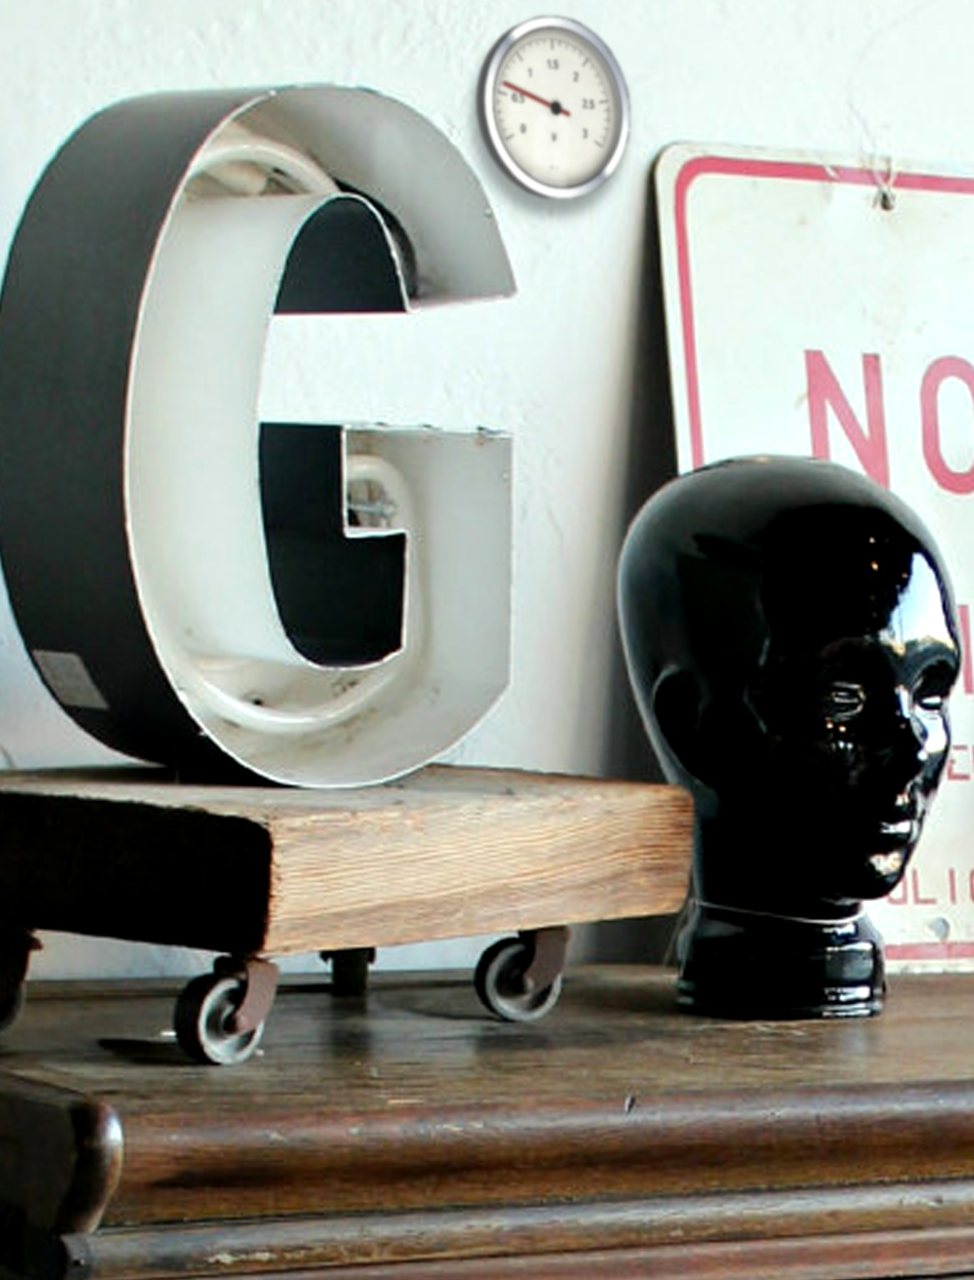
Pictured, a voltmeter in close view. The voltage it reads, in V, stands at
0.6 V
